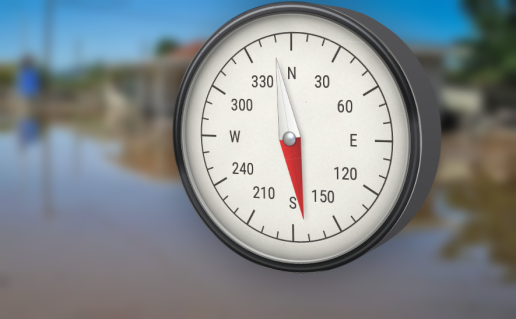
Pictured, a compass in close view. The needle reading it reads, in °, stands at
170 °
